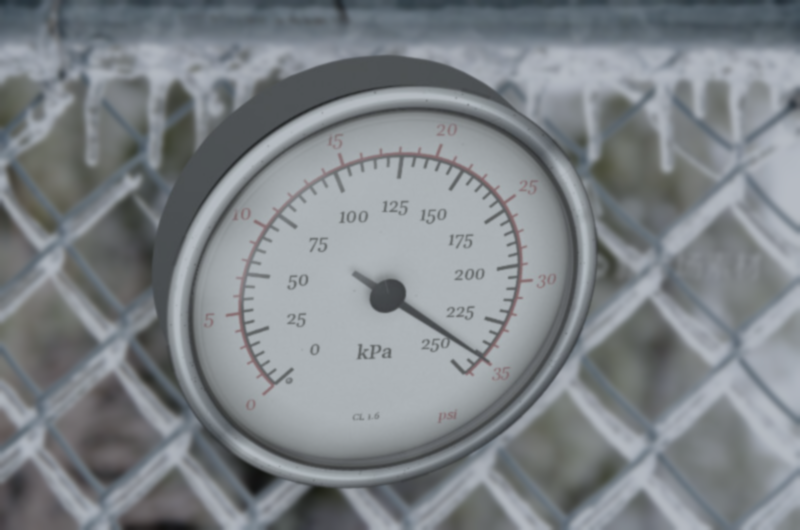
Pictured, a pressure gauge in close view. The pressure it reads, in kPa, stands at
240 kPa
